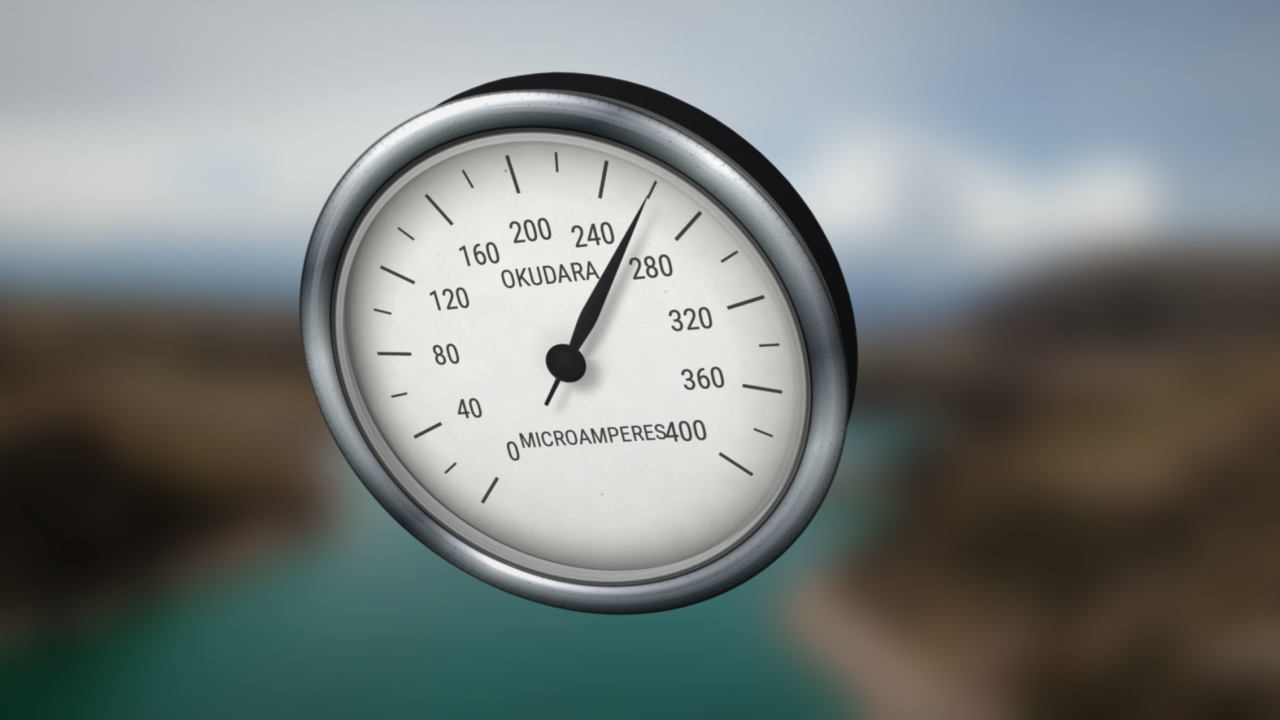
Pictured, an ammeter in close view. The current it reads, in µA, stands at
260 µA
